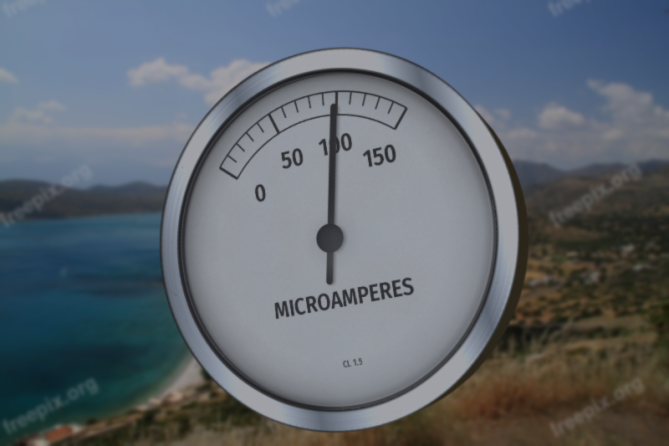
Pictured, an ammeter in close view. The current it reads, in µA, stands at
100 µA
